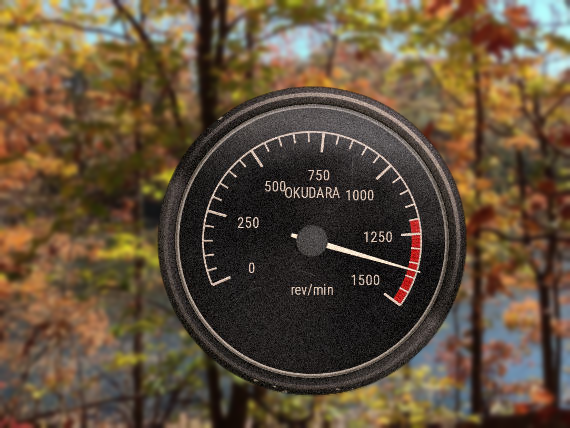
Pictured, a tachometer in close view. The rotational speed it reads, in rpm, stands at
1375 rpm
